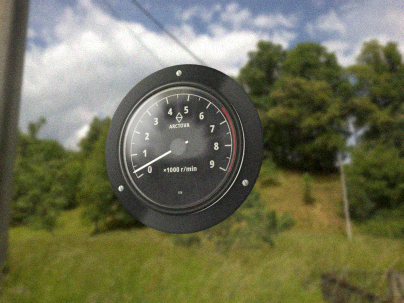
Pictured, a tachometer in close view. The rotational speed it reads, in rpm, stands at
250 rpm
